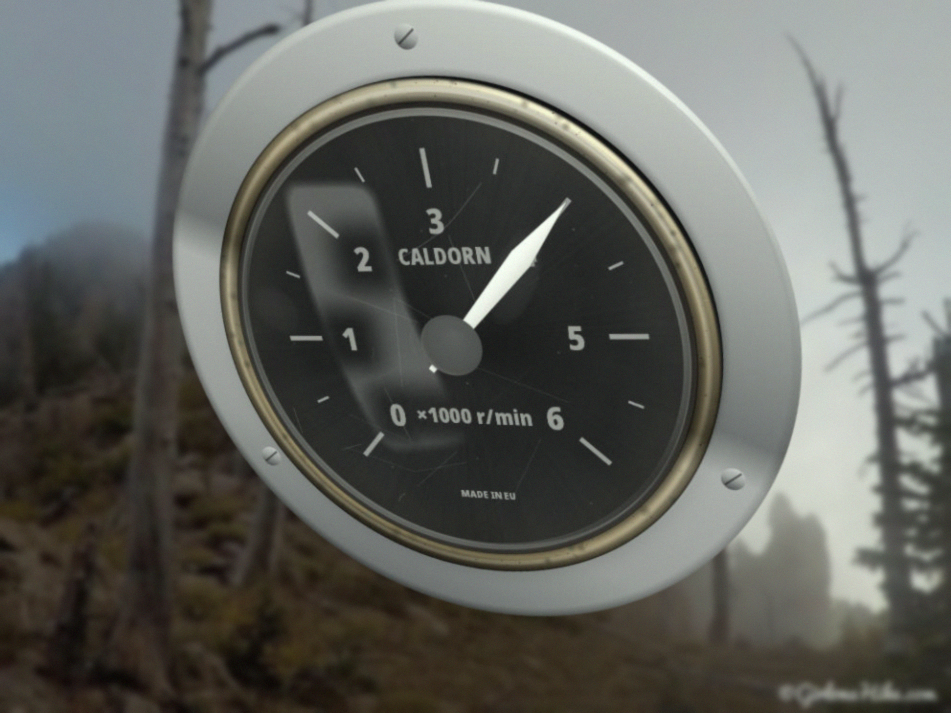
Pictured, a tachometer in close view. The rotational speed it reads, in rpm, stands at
4000 rpm
